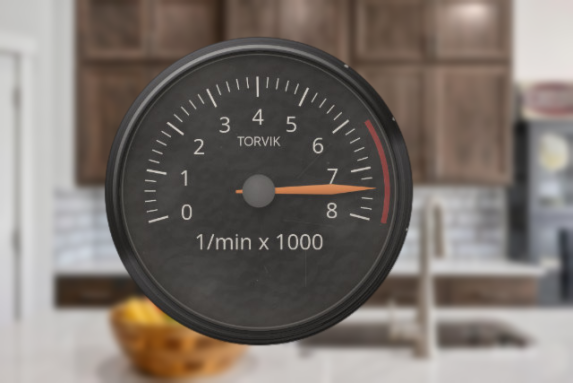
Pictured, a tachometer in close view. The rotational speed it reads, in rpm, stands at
7400 rpm
